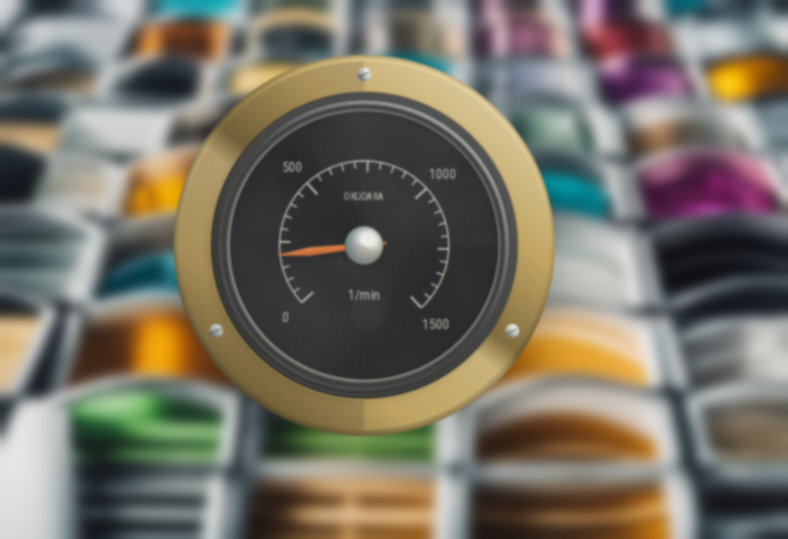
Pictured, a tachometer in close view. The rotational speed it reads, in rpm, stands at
200 rpm
